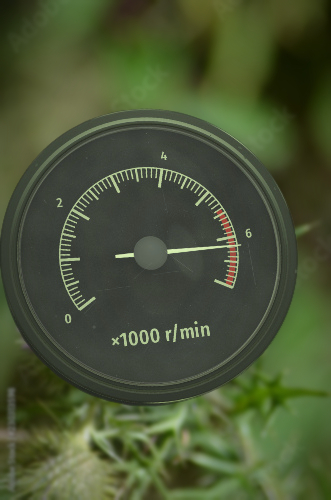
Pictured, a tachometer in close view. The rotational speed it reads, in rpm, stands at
6200 rpm
